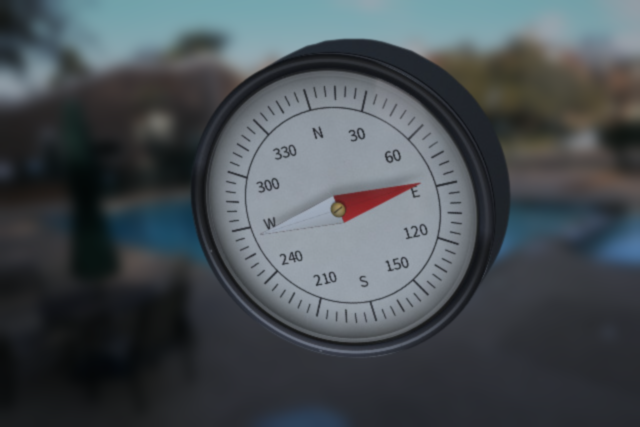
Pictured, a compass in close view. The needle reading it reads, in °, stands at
85 °
